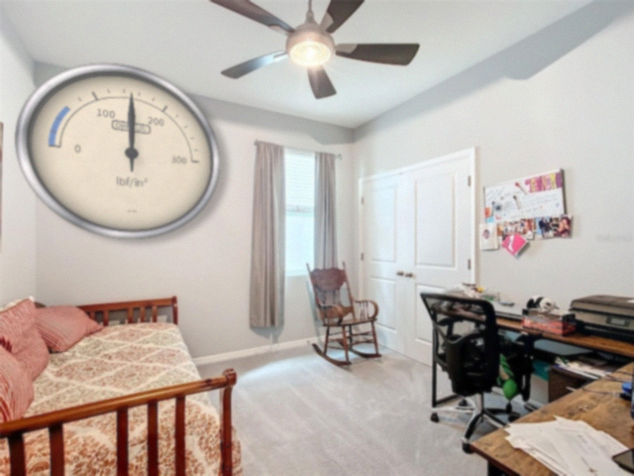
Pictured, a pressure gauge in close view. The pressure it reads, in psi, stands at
150 psi
